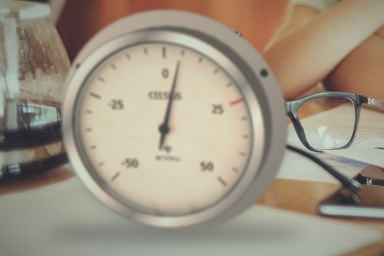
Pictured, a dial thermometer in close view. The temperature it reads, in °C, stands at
5 °C
